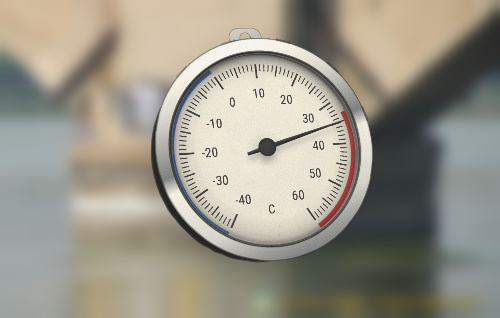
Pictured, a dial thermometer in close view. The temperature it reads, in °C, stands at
35 °C
